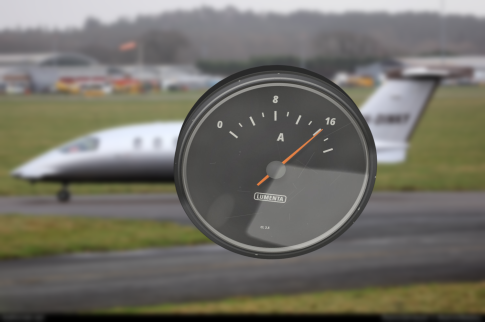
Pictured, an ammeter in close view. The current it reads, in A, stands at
16 A
